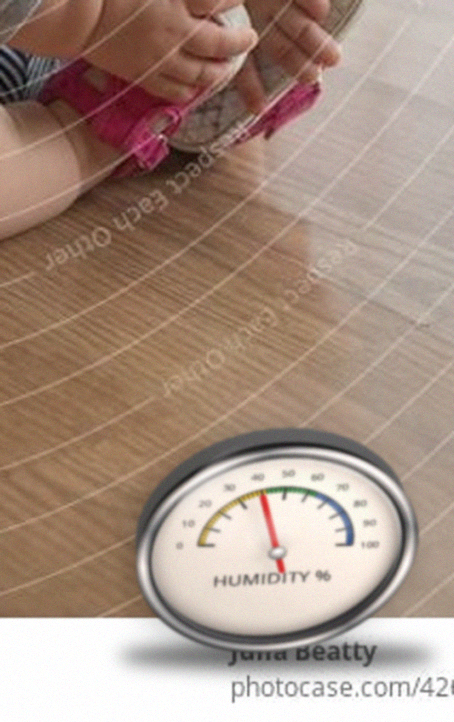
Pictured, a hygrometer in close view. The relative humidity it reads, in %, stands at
40 %
